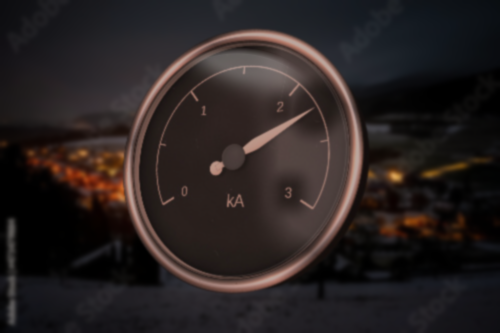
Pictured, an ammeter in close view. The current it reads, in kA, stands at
2.25 kA
